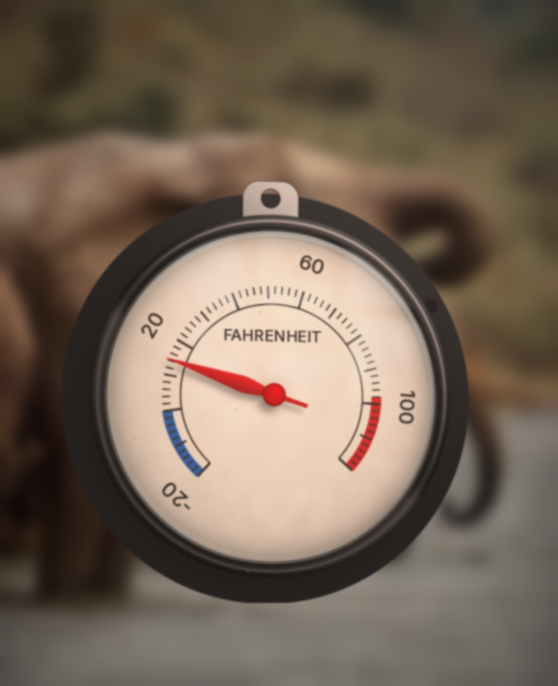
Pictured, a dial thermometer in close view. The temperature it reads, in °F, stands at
14 °F
